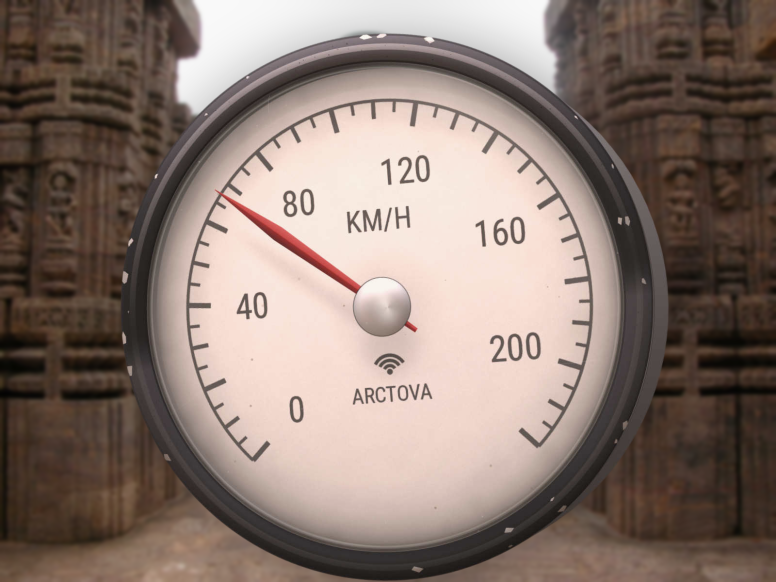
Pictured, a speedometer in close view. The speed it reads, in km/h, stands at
67.5 km/h
